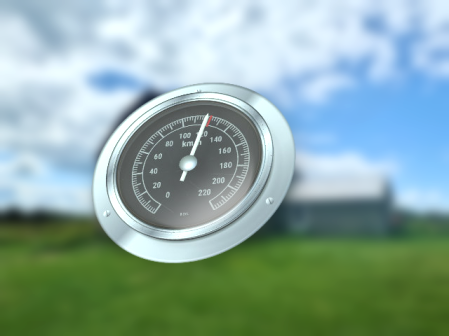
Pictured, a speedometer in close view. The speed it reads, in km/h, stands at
120 km/h
